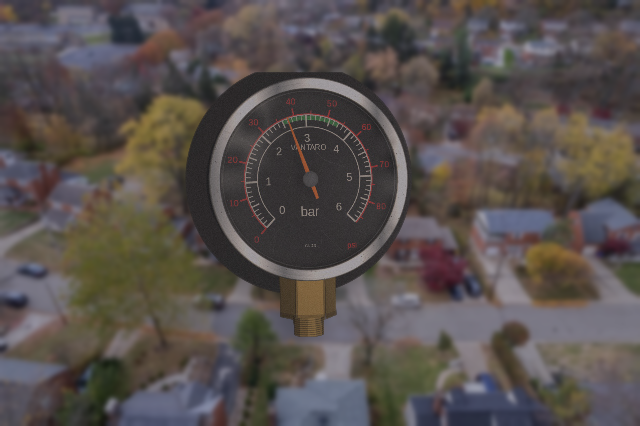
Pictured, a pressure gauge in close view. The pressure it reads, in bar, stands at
2.6 bar
